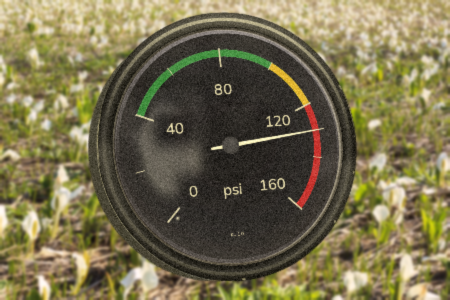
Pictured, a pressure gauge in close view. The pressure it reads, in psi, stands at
130 psi
